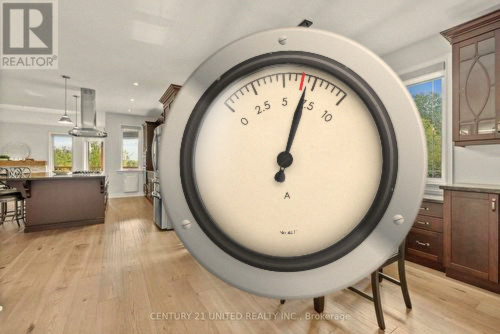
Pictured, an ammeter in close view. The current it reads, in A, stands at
7 A
